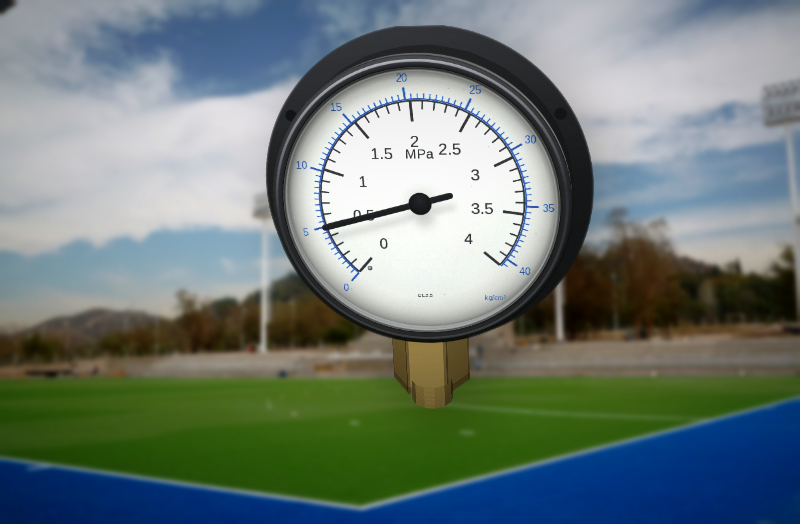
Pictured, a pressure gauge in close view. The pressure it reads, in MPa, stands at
0.5 MPa
